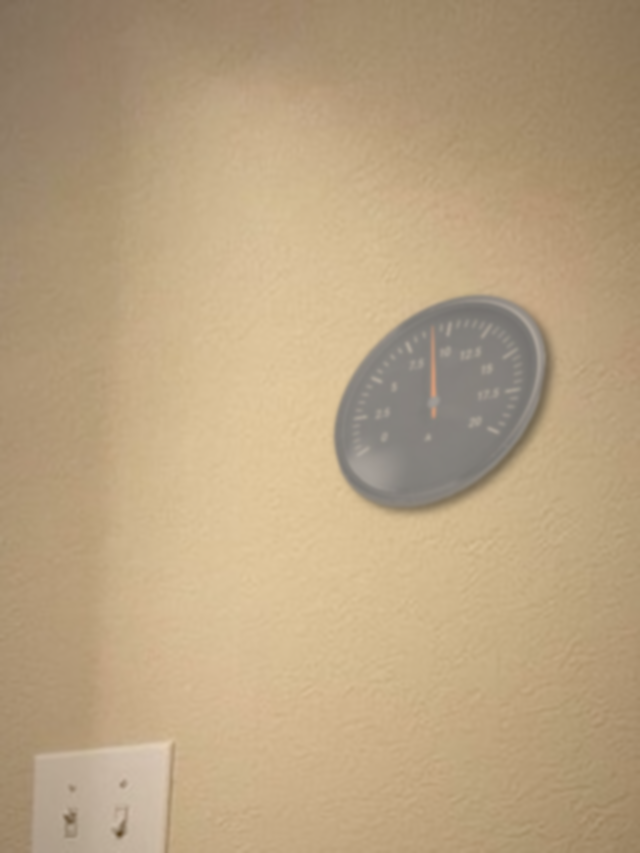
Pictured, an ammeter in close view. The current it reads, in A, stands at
9 A
